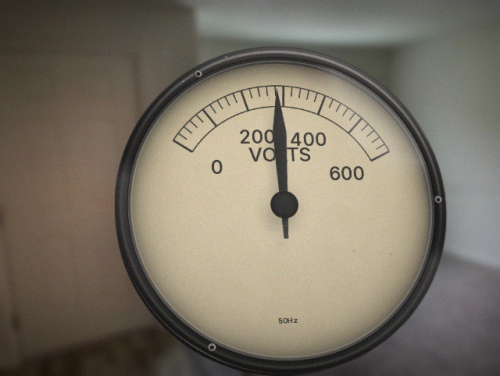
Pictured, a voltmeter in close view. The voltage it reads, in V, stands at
280 V
